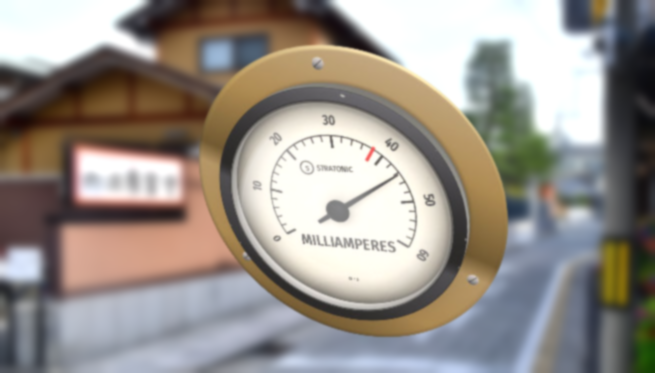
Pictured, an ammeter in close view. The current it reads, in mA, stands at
44 mA
